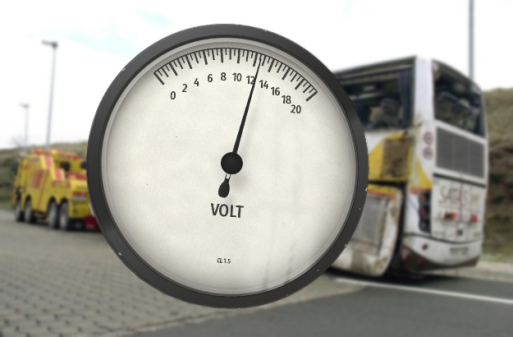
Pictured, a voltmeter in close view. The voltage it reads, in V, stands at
12.5 V
